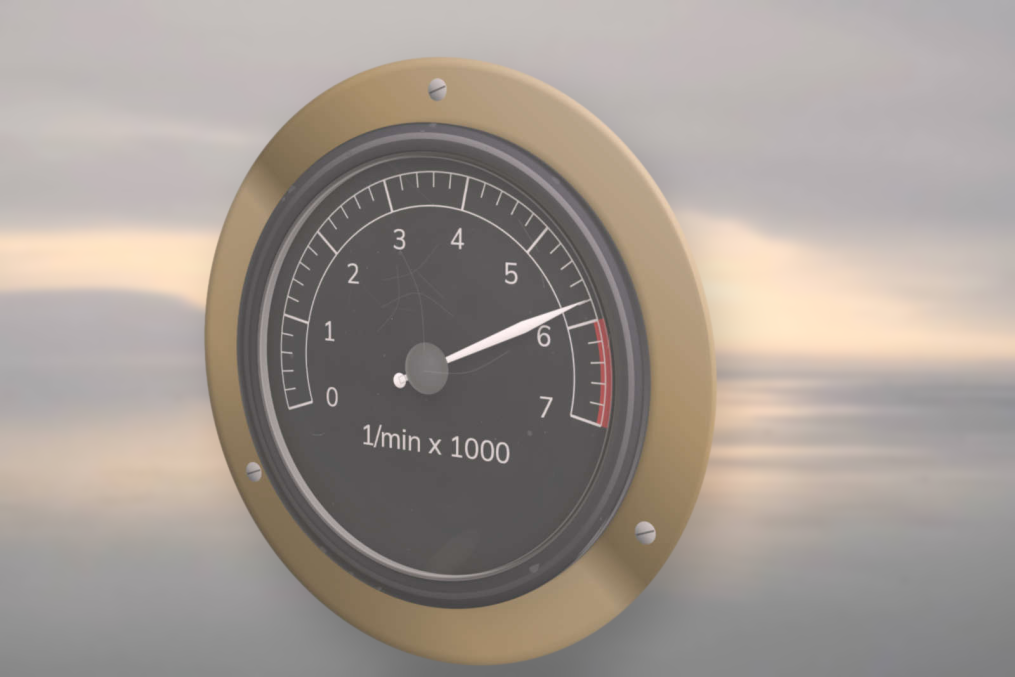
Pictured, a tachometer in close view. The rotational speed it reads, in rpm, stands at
5800 rpm
